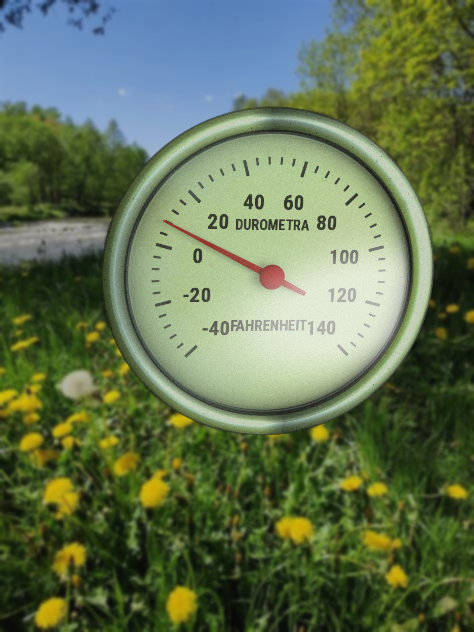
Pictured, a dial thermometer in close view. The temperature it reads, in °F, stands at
8 °F
